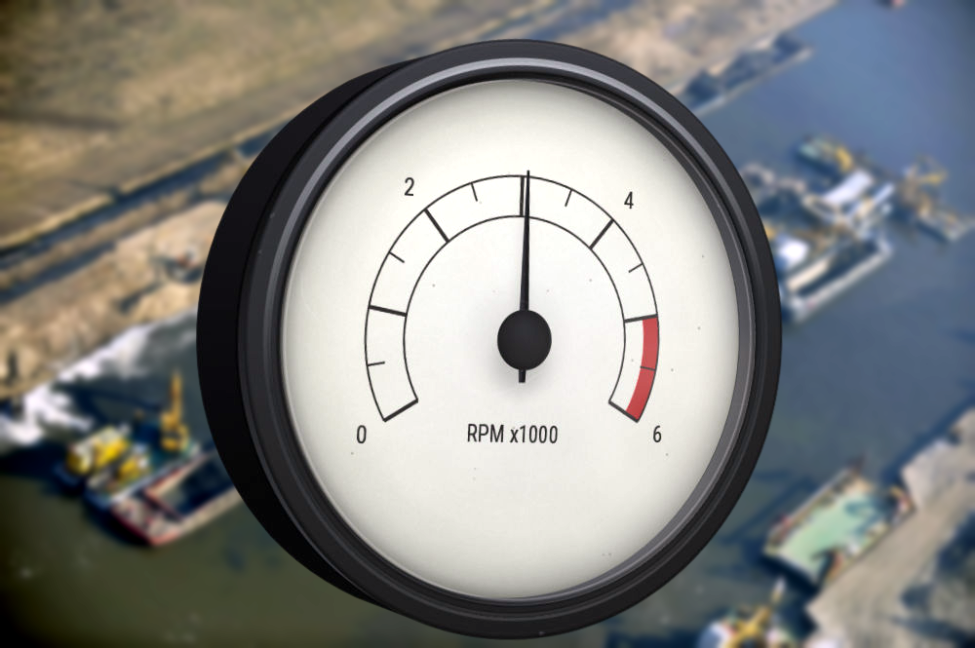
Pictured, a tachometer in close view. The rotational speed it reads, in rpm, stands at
3000 rpm
